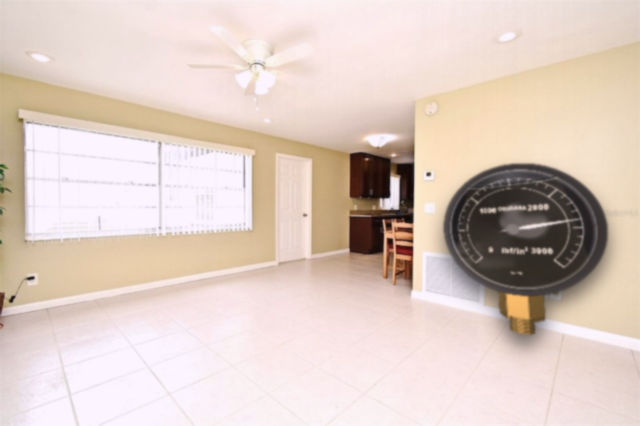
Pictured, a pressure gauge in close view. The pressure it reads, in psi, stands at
2400 psi
